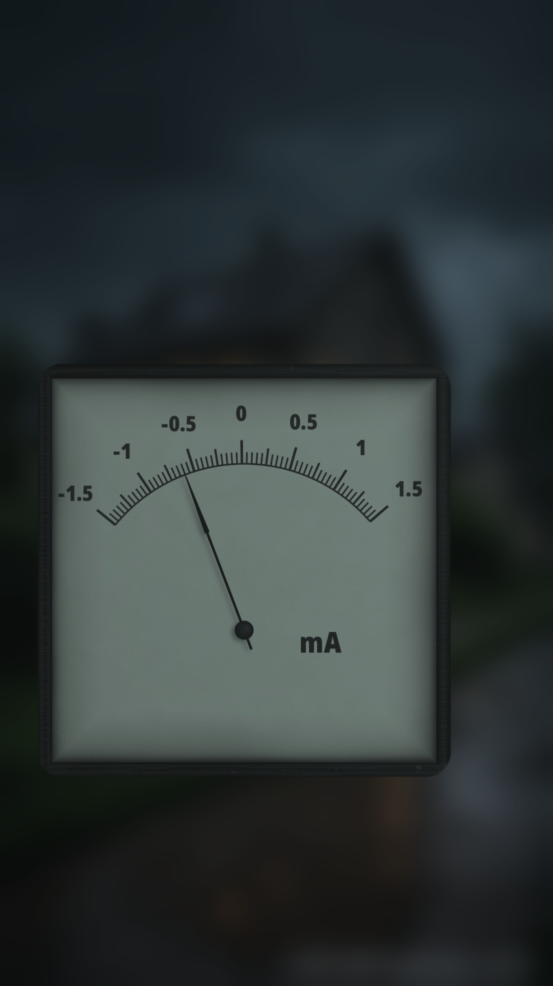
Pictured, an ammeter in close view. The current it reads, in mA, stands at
-0.6 mA
